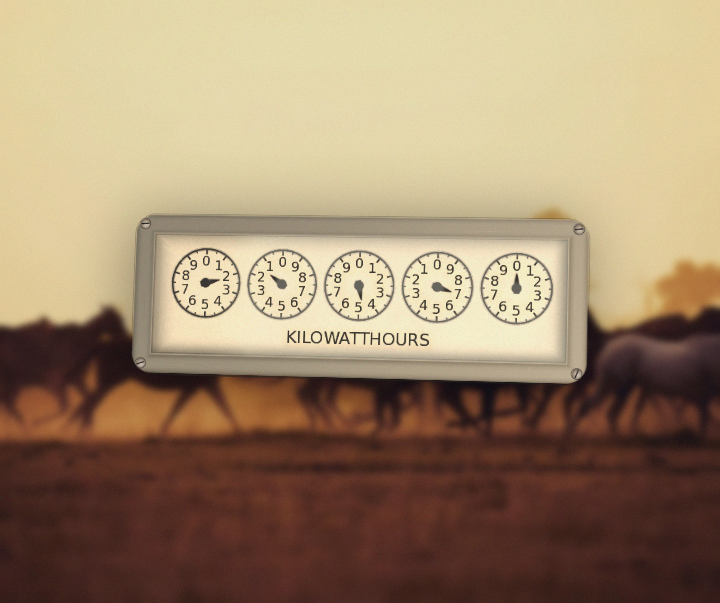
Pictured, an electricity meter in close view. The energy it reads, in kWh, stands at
21470 kWh
